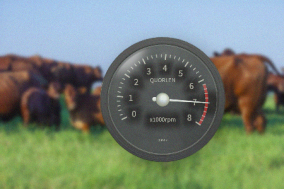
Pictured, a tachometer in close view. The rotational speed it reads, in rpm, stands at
7000 rpm
